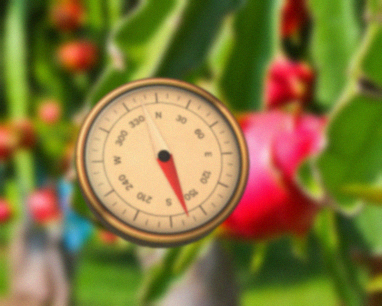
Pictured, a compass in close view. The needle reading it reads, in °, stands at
165 °
